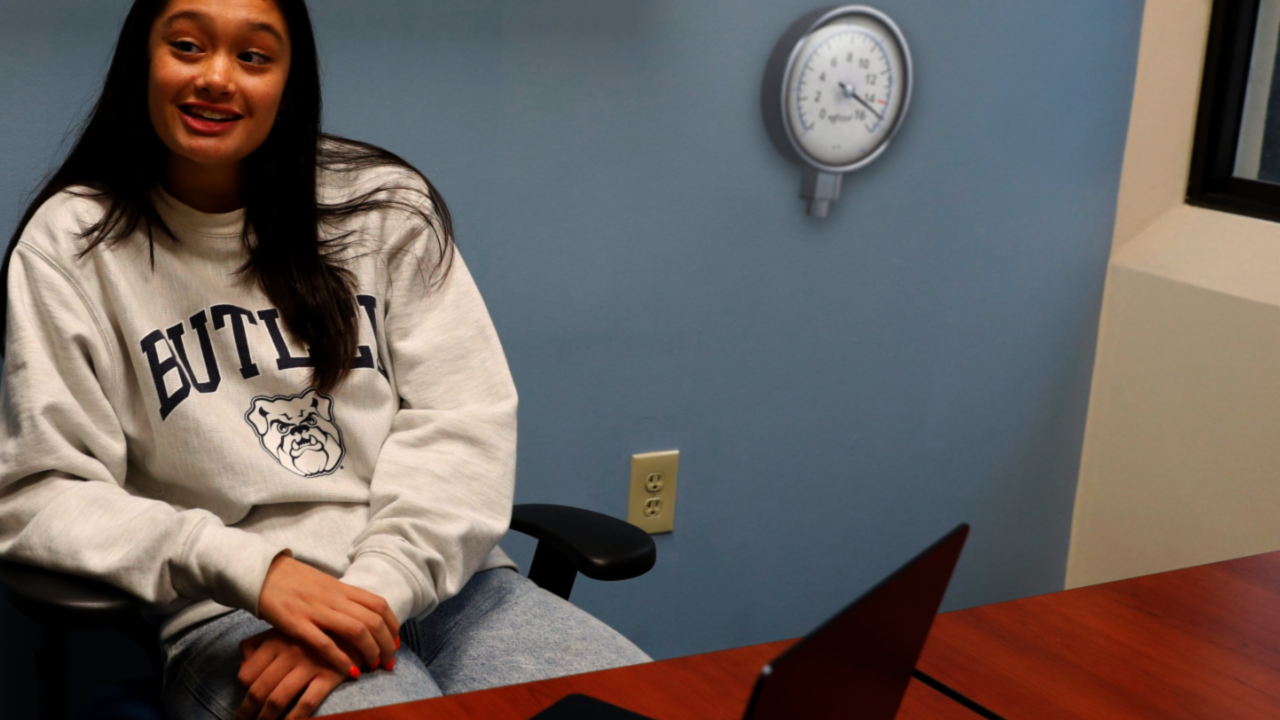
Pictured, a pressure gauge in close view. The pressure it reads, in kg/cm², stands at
15 kg/cm²
